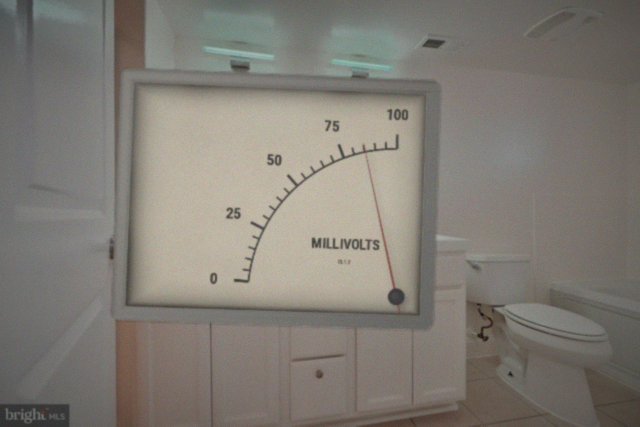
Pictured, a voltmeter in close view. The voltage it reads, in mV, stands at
85 mV
